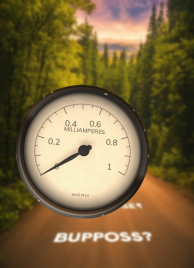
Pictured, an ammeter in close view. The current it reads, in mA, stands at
0 mA
